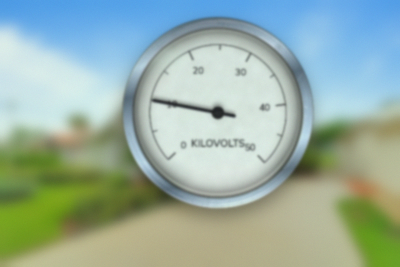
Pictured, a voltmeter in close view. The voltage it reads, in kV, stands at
10 kV
